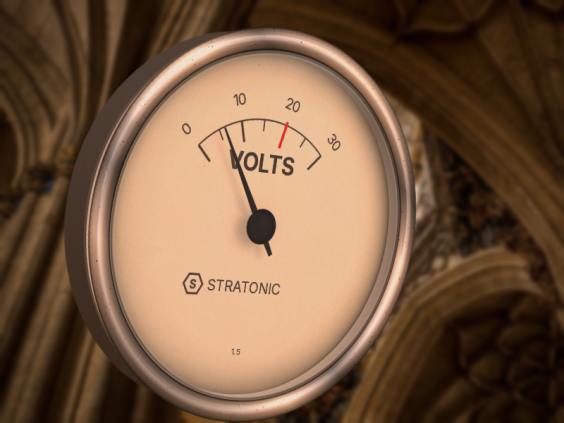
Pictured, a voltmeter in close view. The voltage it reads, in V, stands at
5 V
